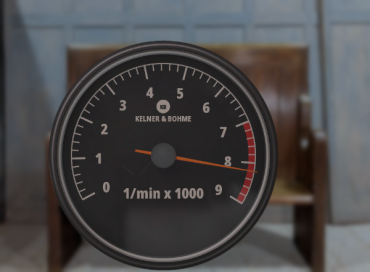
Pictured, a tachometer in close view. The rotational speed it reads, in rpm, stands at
8200 rpm
